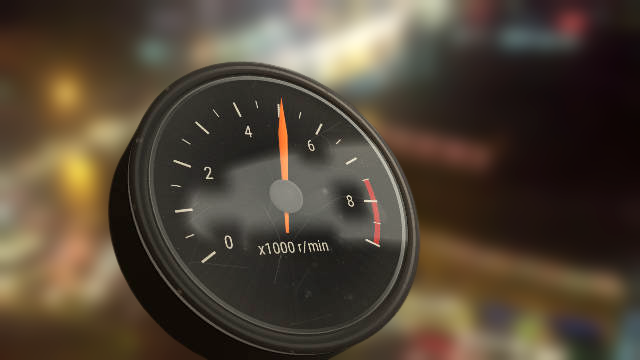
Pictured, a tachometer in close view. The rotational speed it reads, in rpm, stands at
5000 rpm
